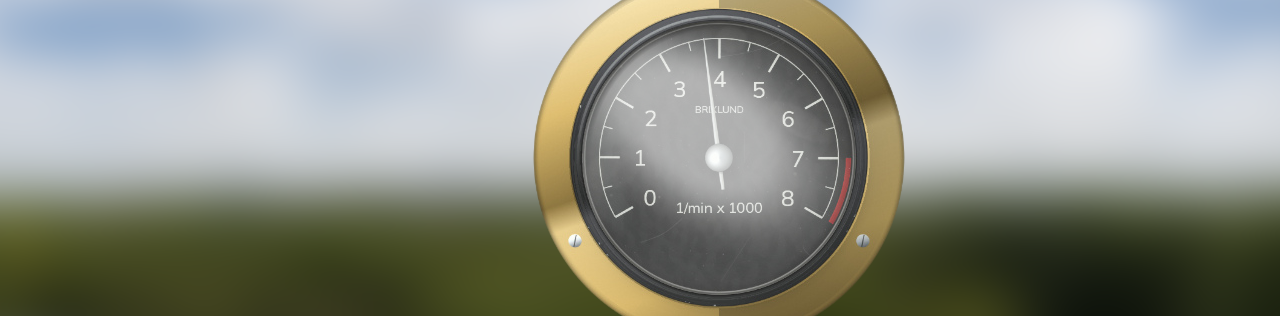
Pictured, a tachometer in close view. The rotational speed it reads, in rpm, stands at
3750 rpm
